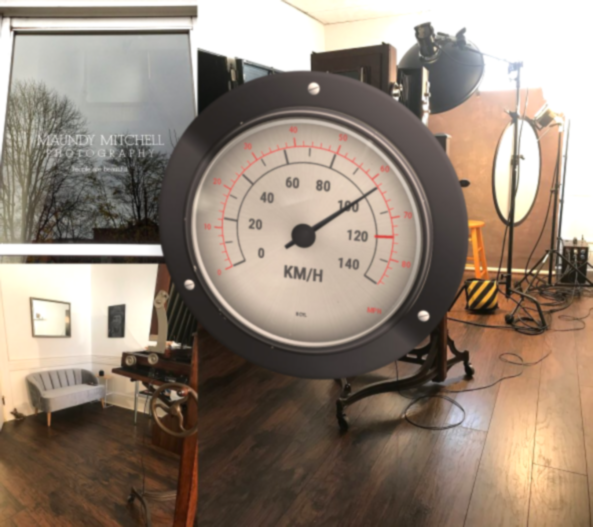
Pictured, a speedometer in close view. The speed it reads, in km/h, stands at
100 km/h
